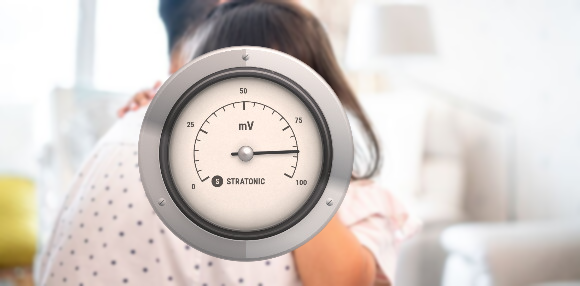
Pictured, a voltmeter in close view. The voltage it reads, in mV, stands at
87.5 mV
